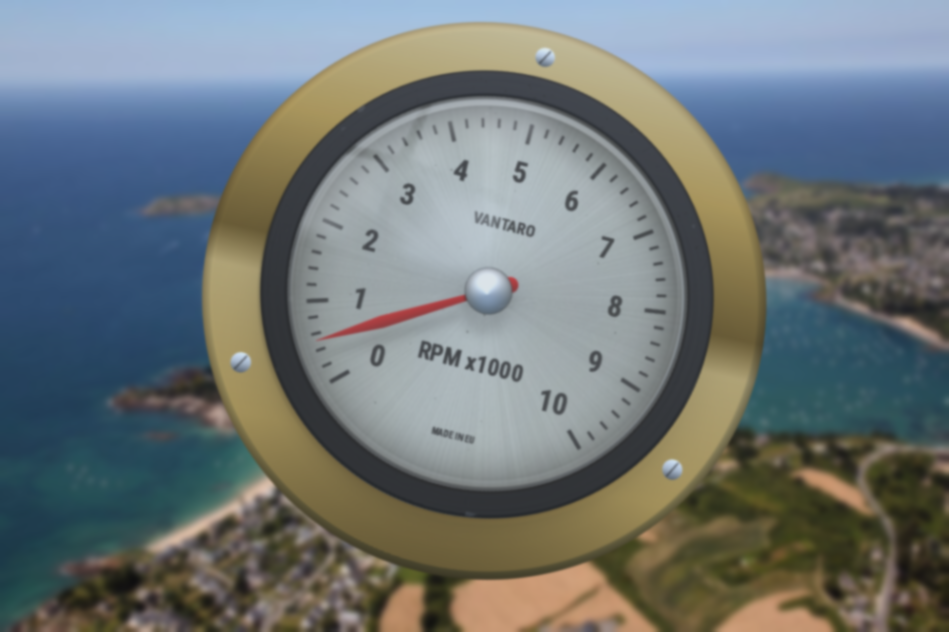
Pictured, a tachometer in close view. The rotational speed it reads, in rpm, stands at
500 rpm
